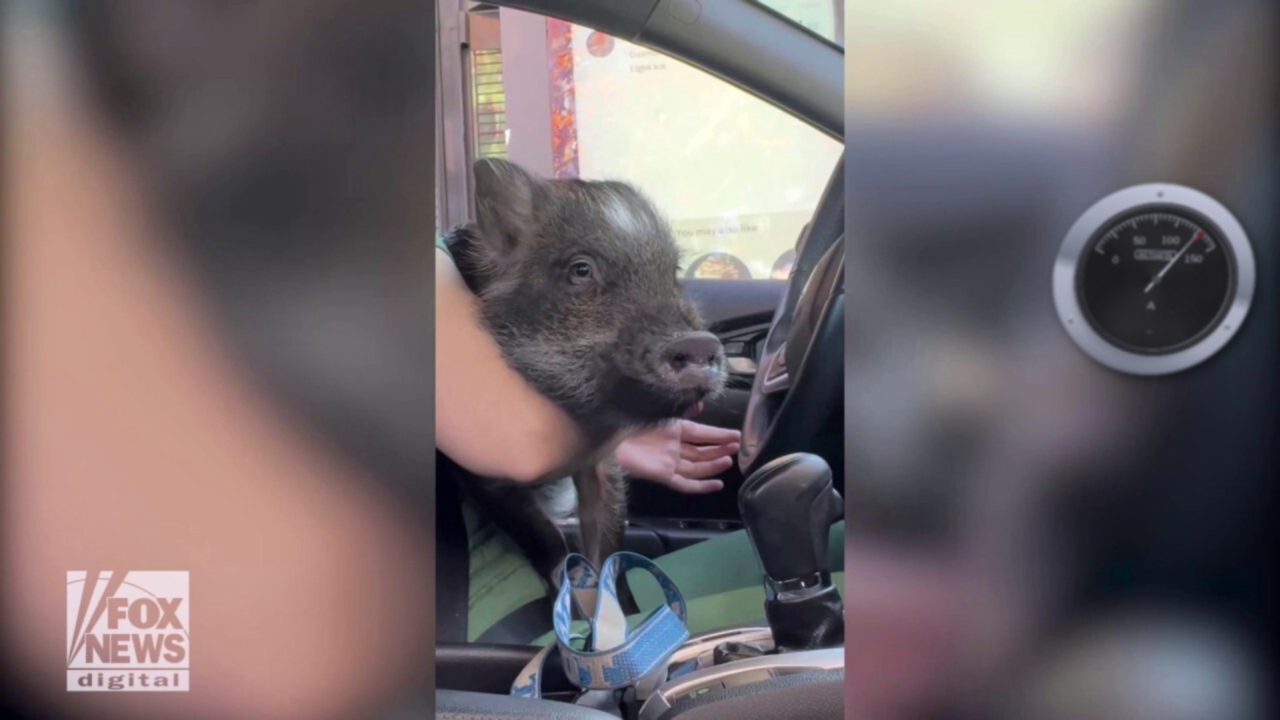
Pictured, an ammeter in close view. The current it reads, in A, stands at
125 A
